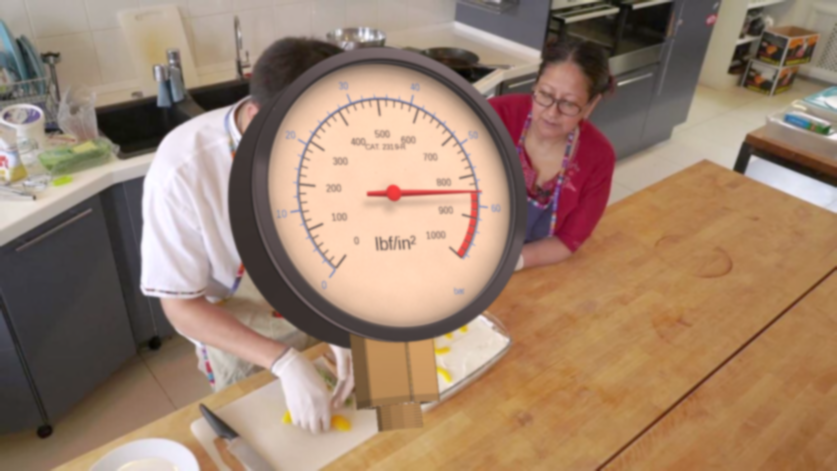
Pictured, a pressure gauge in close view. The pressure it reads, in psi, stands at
840 psi
